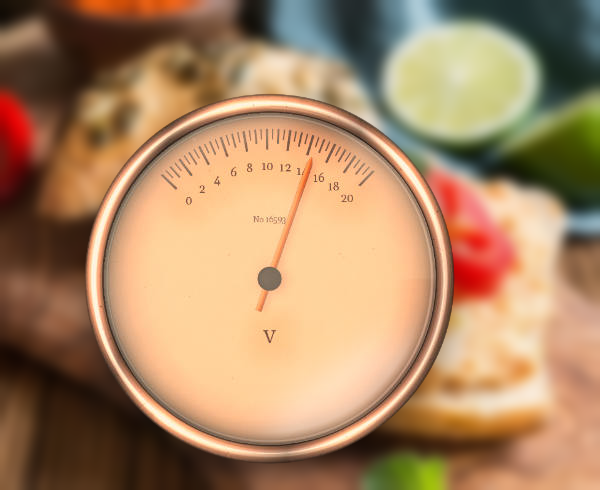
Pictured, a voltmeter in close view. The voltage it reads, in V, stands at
14.5 V
